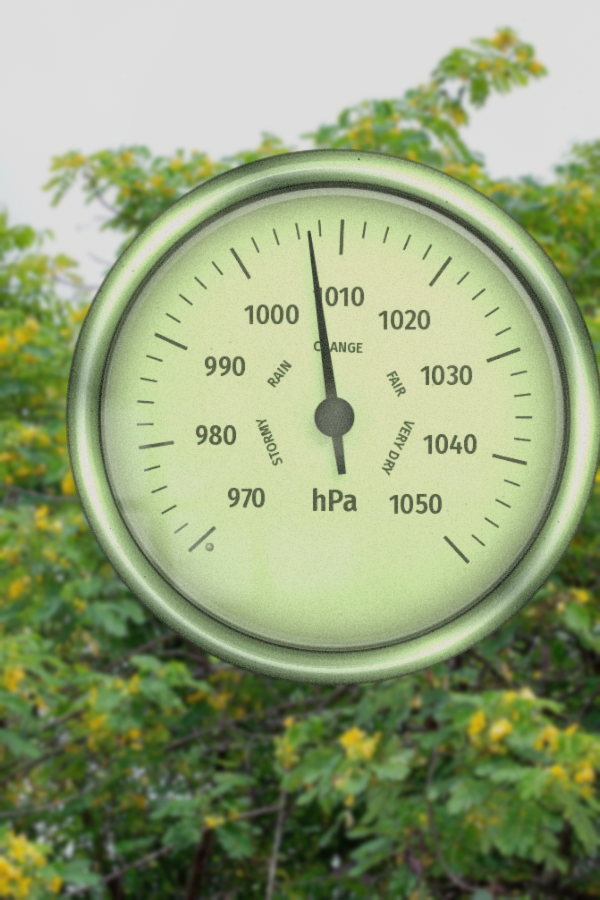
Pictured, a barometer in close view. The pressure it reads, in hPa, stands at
1007 hPa
